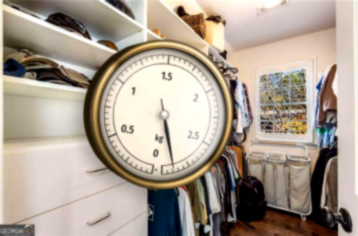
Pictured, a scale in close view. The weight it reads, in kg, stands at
2.9 kg
